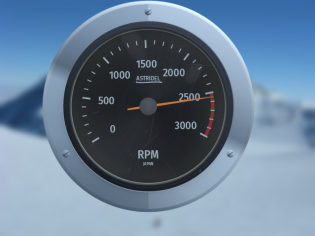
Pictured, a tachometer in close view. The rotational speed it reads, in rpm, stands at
2550 rpm
